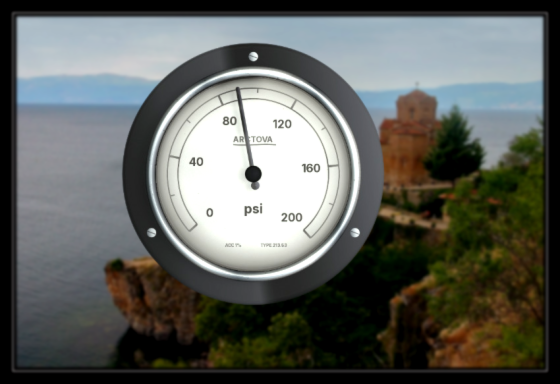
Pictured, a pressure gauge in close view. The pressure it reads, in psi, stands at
90 psi
